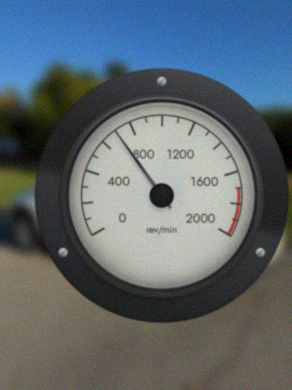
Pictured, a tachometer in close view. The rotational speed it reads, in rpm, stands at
700 rpm
